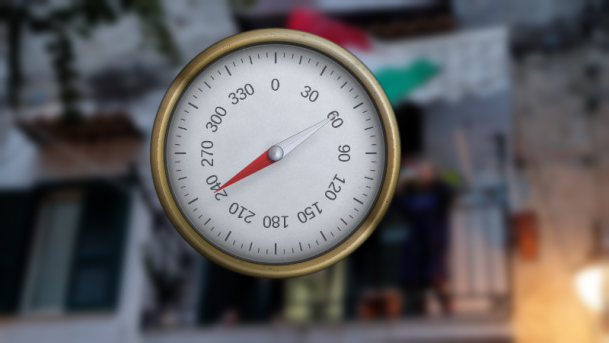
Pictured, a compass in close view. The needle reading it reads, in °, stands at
237.5 °
